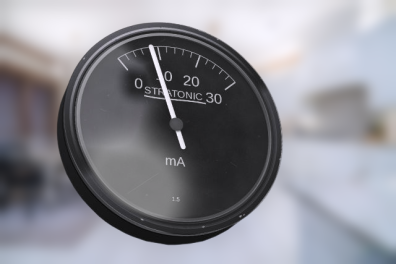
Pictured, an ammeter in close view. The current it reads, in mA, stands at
8 mA
